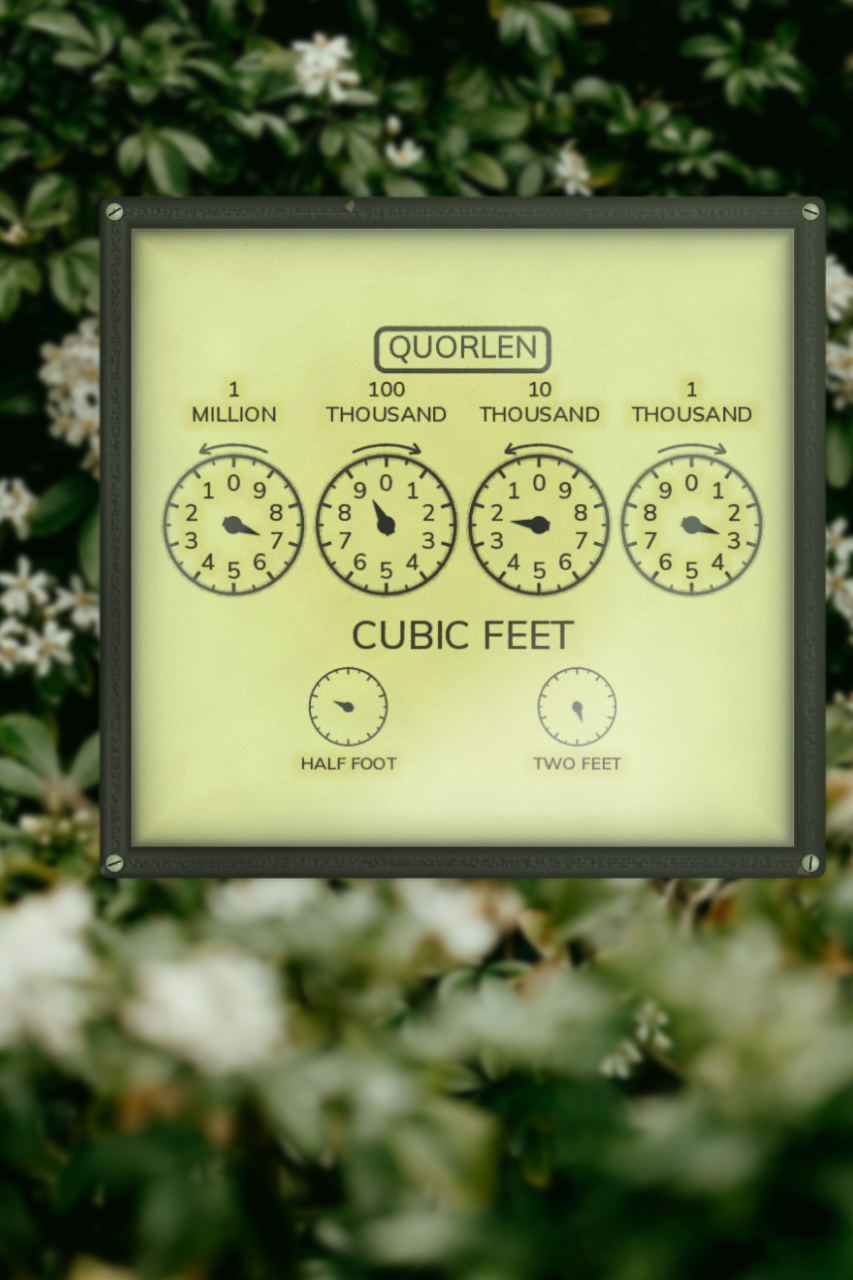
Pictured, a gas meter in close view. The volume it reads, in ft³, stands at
692300 ft³
